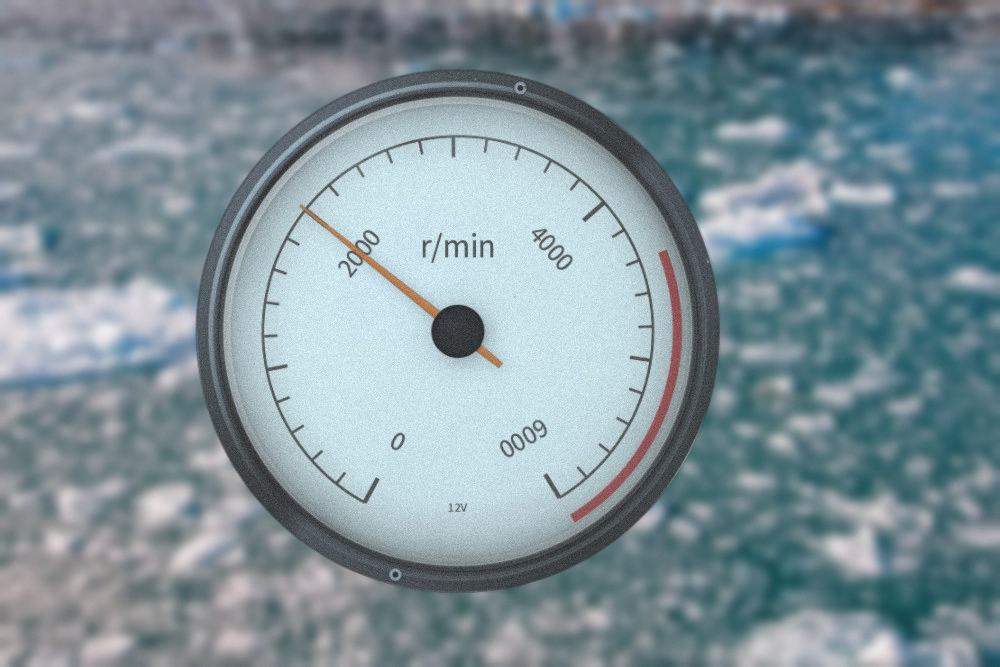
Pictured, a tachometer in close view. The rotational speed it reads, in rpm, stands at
2000 rpm
